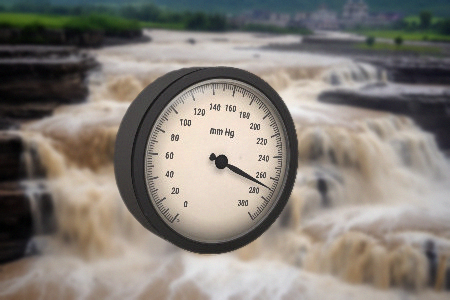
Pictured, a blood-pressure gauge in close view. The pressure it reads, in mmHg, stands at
270 mmHg
